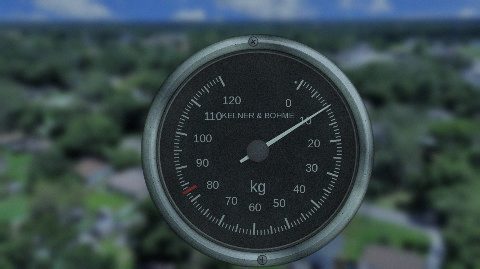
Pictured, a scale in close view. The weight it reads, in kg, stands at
10 kg
